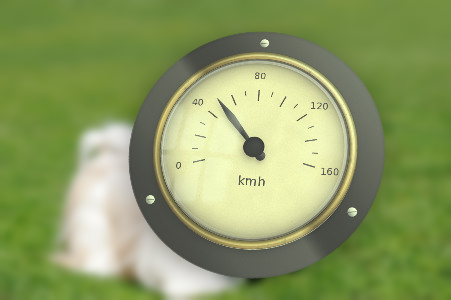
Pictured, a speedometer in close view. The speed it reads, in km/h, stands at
50 km/h
